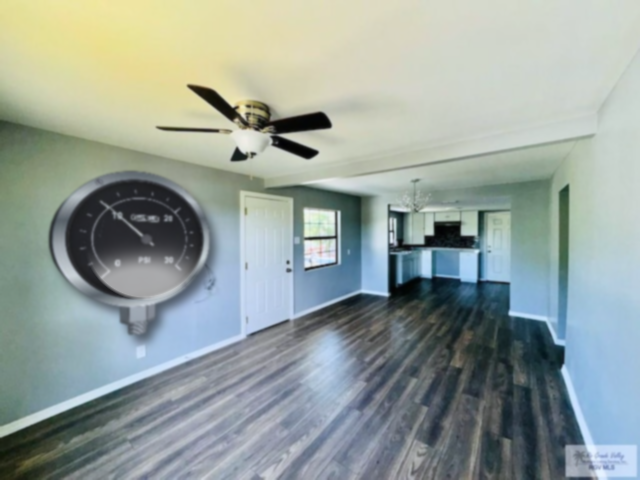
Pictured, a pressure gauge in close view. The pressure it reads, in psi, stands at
10 psi
